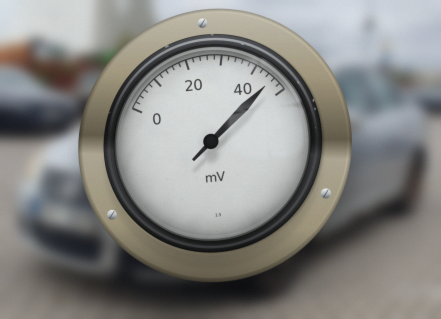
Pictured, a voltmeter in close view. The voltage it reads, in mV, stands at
46 mV
